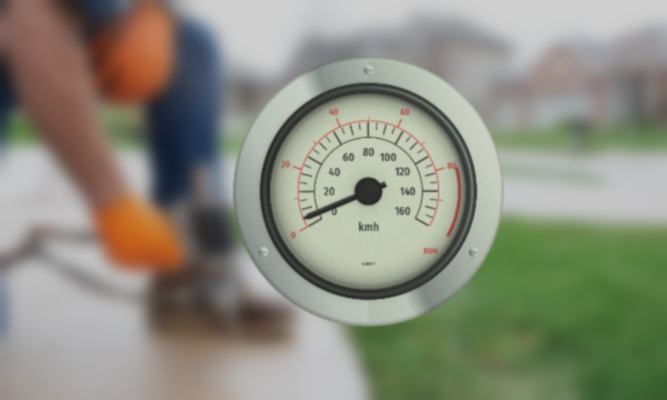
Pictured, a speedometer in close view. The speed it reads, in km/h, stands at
5 km/h
